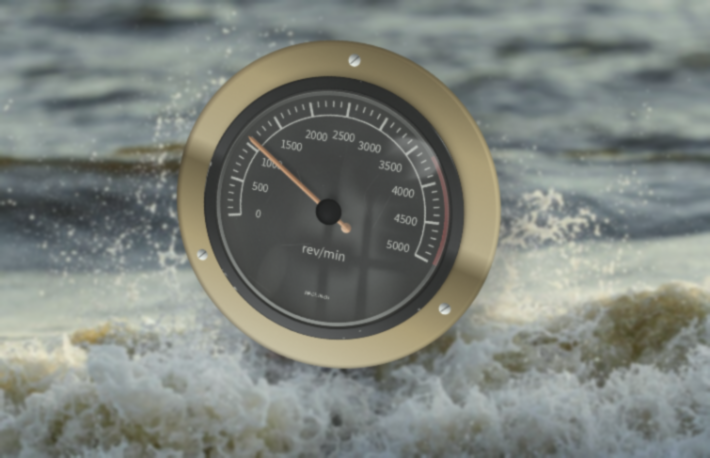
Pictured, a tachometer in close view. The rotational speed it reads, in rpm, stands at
1100 rpm
